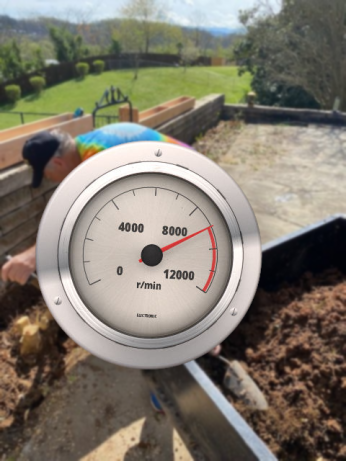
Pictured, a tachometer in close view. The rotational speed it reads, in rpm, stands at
9000 rpm
